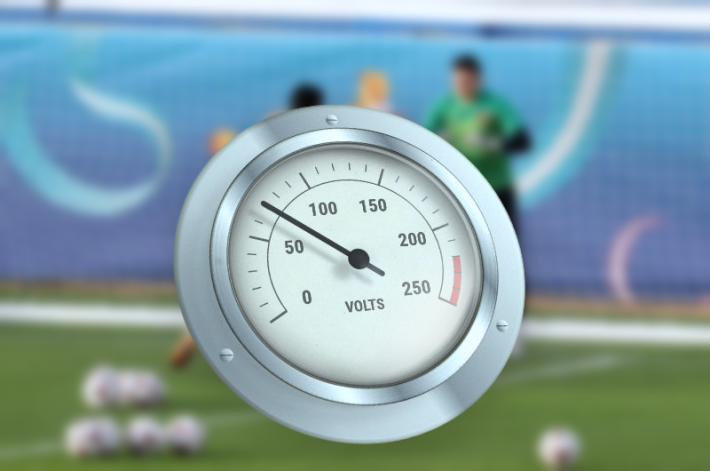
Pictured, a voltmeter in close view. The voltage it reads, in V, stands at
70 V
